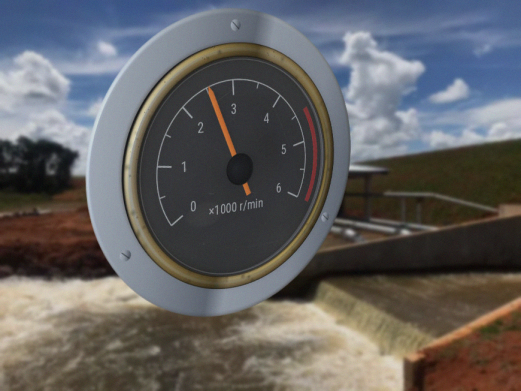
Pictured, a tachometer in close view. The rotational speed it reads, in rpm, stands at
2500 rpm
